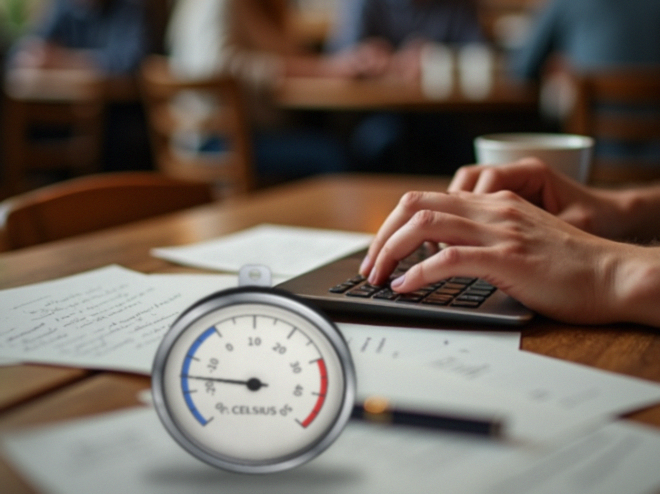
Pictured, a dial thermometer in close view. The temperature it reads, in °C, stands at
-15 °C
